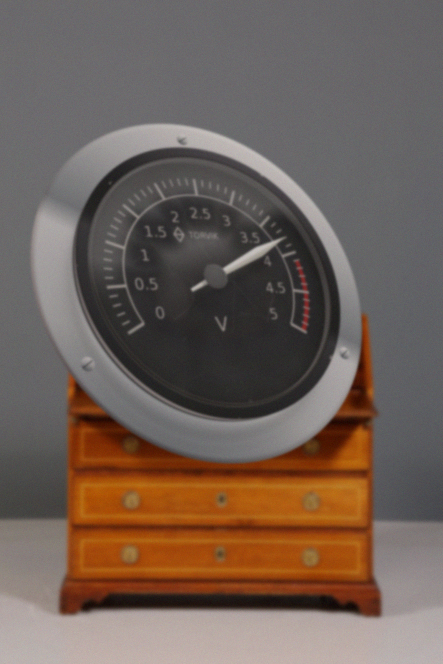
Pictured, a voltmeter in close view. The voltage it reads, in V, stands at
3.8 V
